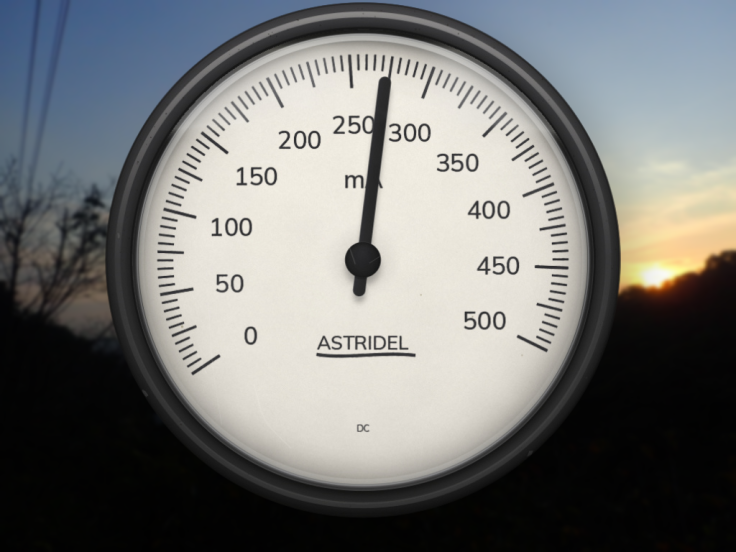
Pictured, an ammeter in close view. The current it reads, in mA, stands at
272.5 mA
